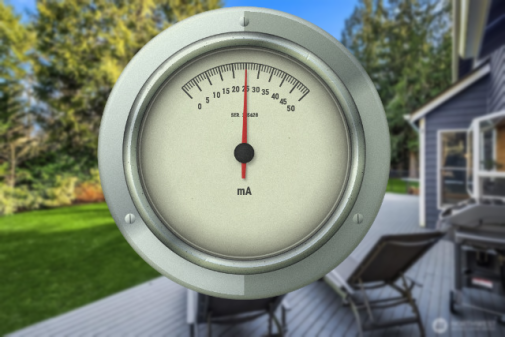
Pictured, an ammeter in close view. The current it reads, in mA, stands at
25 mA
